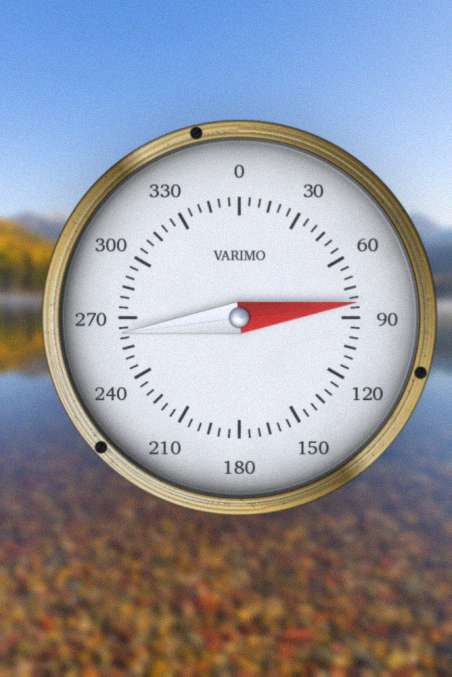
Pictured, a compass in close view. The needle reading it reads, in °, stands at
82.5 °
